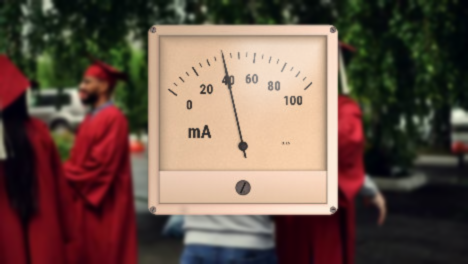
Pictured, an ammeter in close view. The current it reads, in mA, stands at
40 mA
